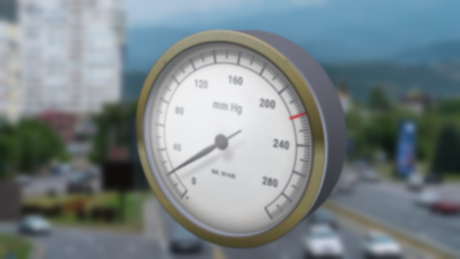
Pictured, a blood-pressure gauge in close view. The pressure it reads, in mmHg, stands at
20 mmHg
